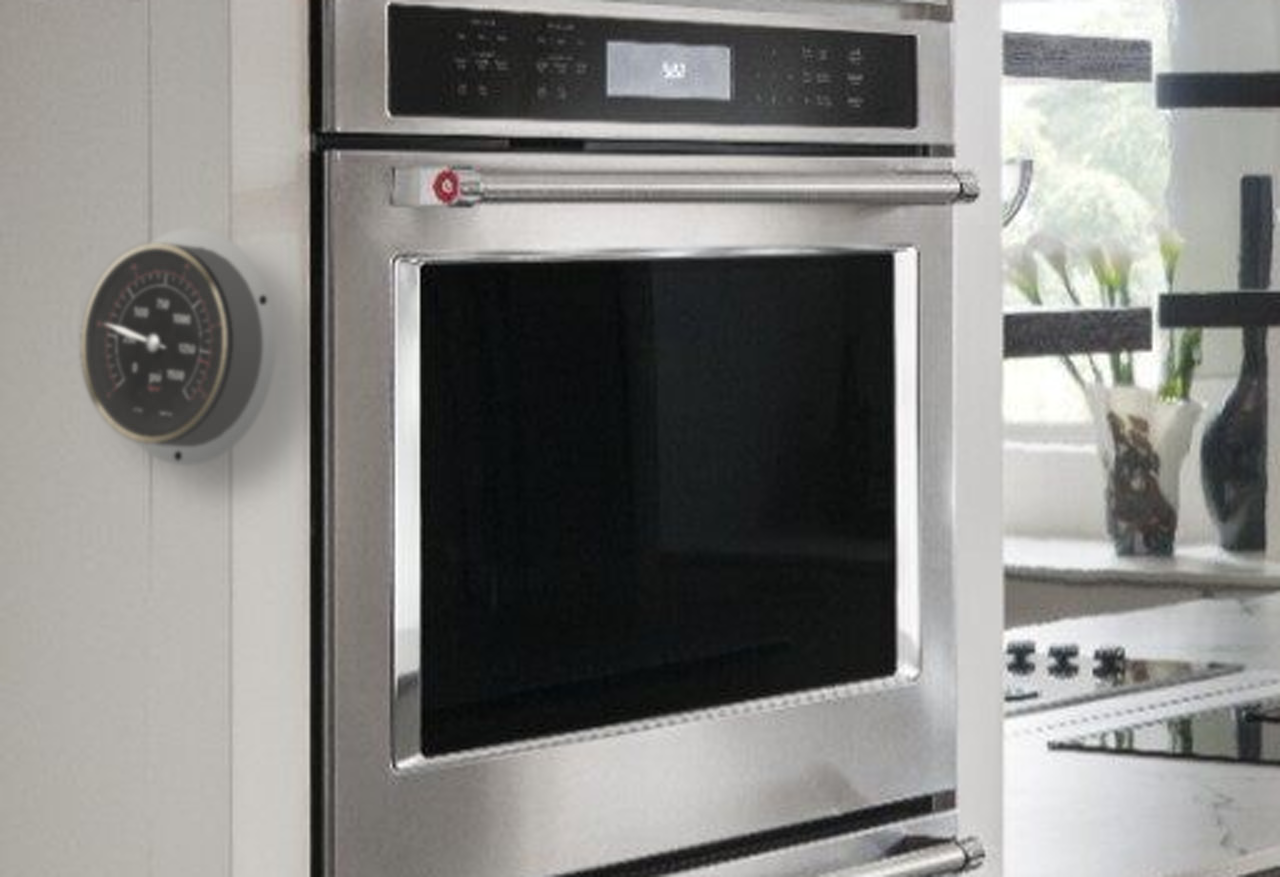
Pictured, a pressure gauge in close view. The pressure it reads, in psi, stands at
300 psi
